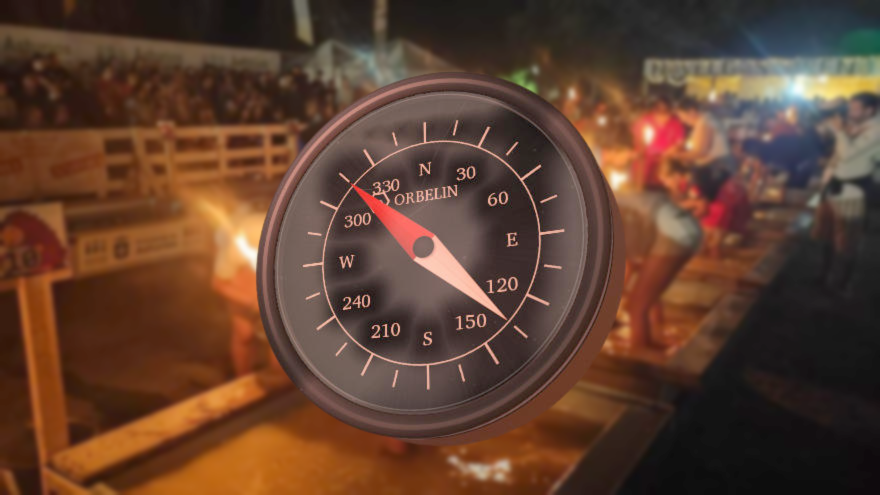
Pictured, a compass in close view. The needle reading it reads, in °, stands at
315 °
